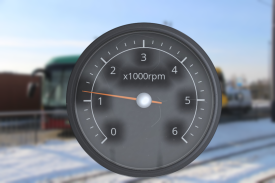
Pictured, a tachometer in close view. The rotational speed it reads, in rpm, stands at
1200 rpm
